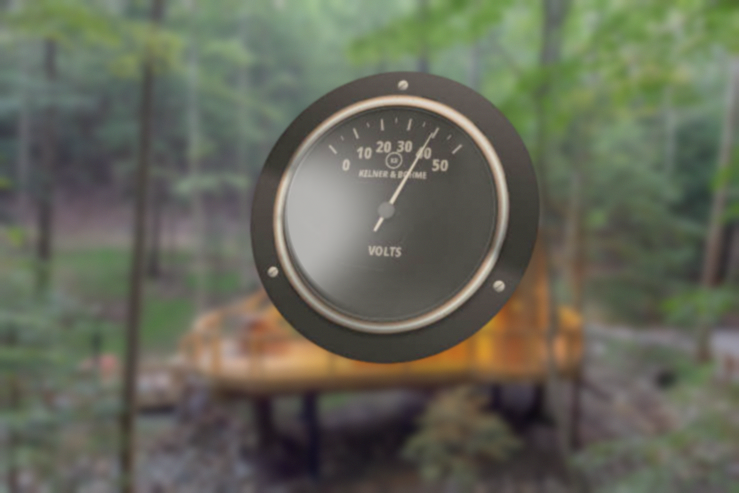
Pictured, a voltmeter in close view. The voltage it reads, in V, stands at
40 V
